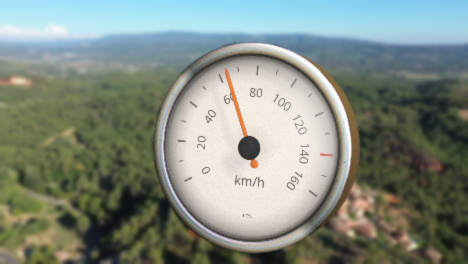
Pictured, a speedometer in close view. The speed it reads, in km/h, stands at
65 km/h
